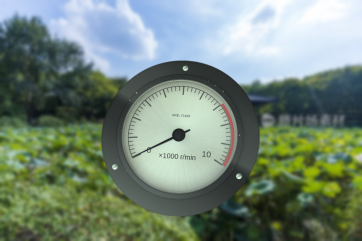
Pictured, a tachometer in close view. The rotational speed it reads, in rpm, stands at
0 rpm
